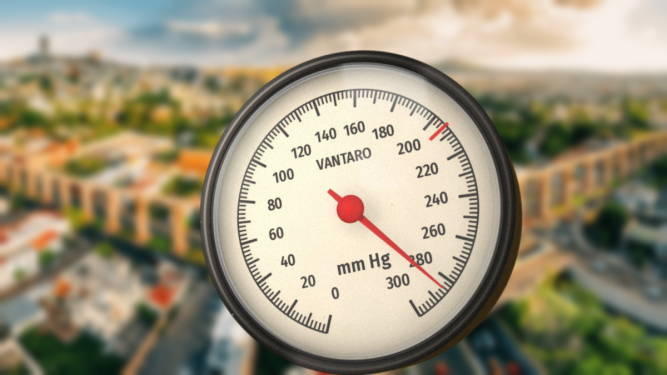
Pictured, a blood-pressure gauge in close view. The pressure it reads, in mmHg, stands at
284 mmHg
